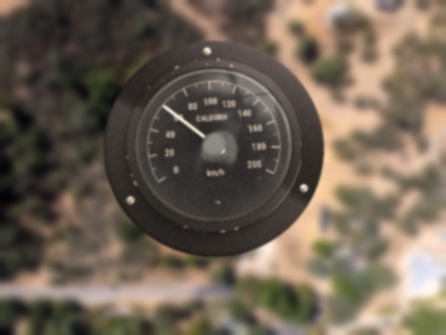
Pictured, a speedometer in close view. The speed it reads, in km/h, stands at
60 km/h
